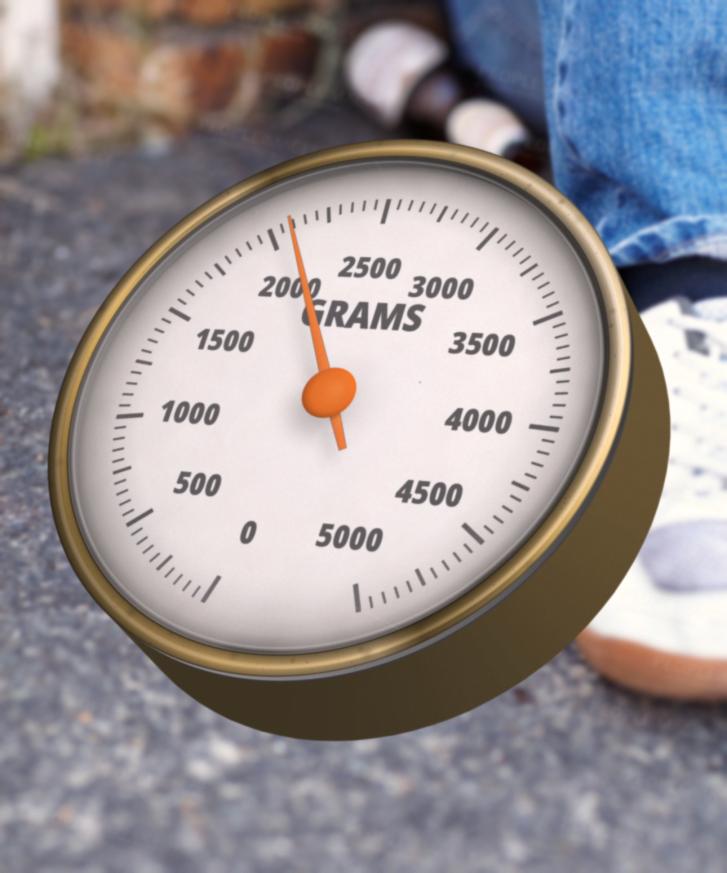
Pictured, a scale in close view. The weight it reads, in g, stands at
2100 g
